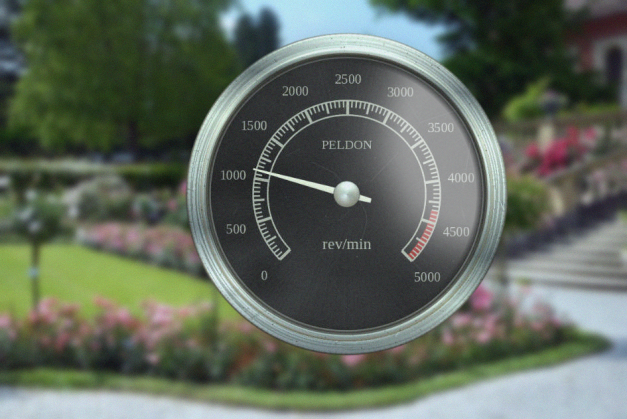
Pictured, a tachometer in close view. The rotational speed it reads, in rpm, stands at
1100 rpm
